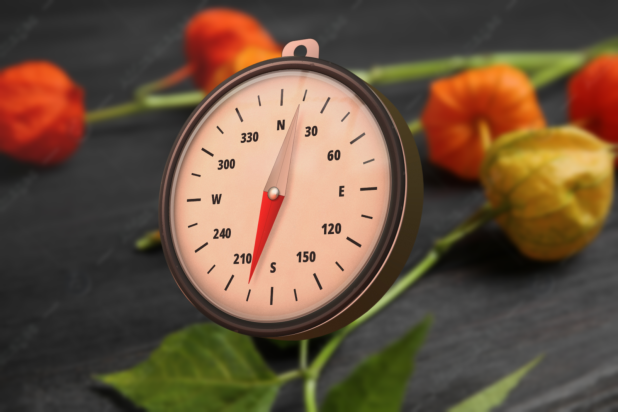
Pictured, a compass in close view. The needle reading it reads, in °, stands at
195 °
